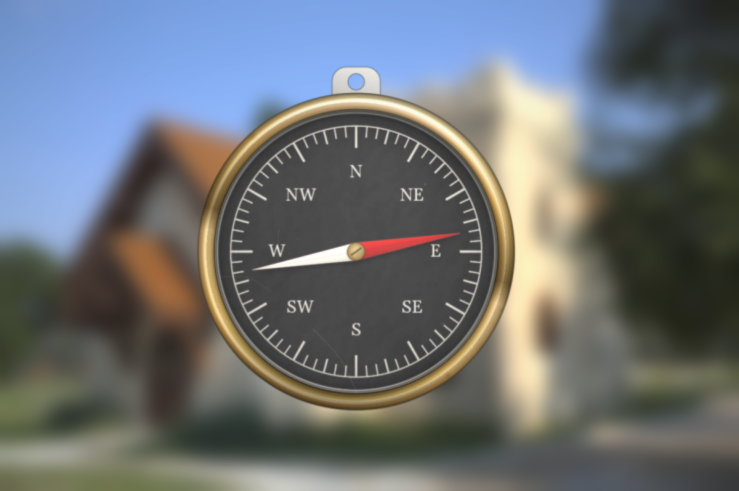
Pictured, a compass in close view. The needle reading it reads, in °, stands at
80 °
